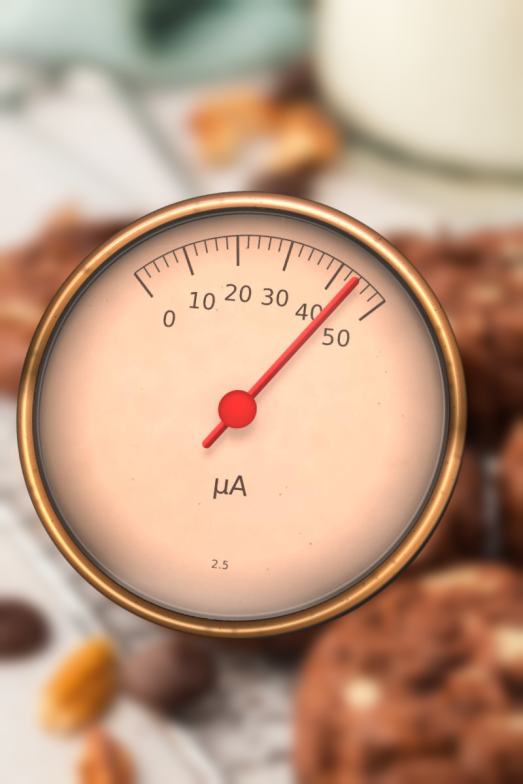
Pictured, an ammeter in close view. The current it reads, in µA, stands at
44 µA
